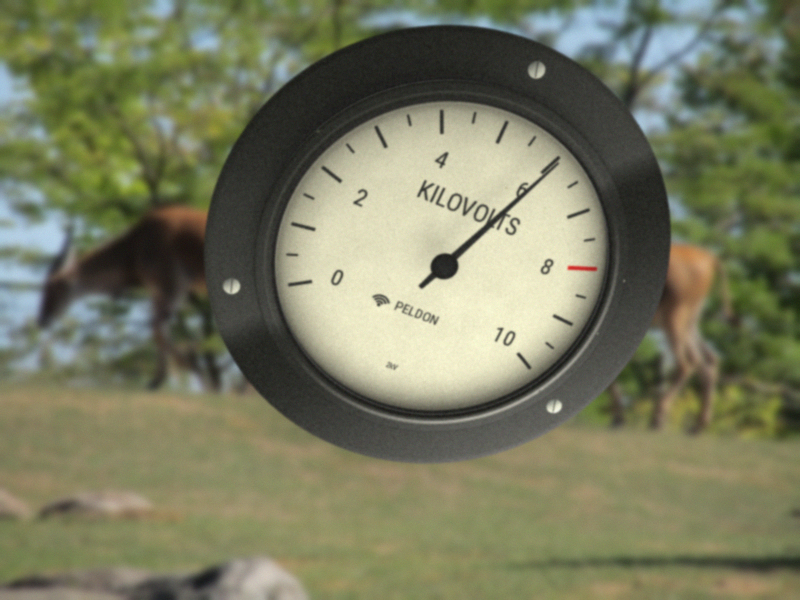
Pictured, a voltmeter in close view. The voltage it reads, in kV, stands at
6 kV
